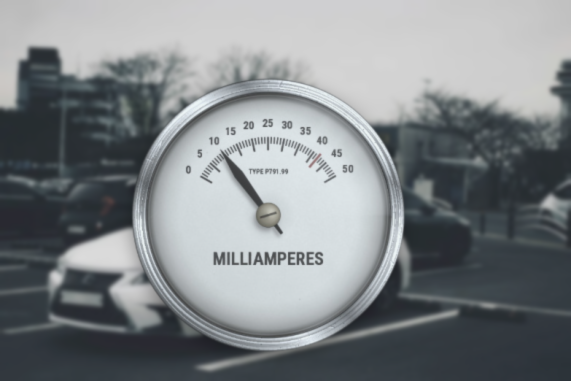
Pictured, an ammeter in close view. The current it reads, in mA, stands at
10 mA
